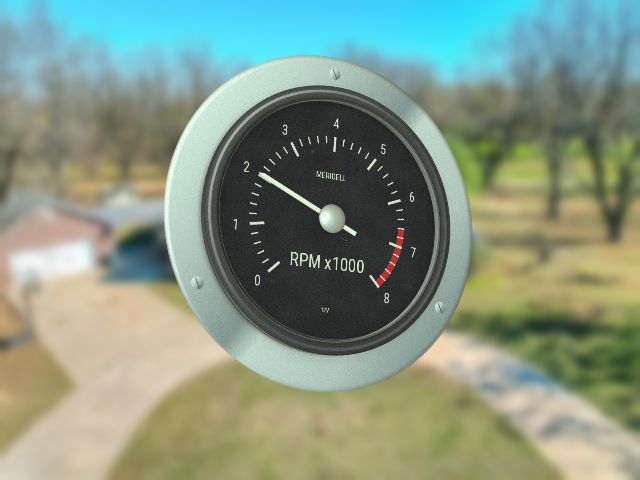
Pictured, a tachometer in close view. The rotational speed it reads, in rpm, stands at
2000 rpm
